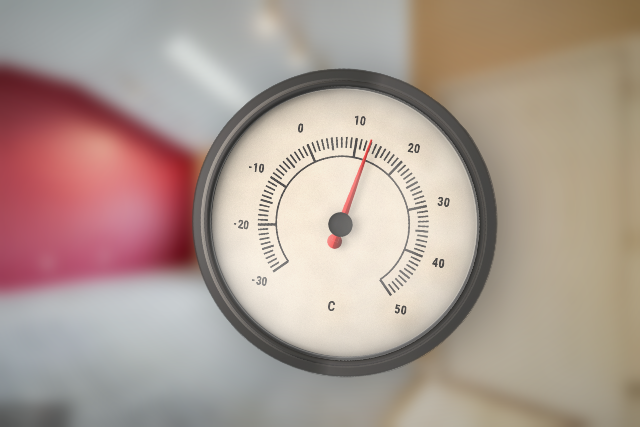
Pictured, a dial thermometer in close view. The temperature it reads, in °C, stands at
13 °C
